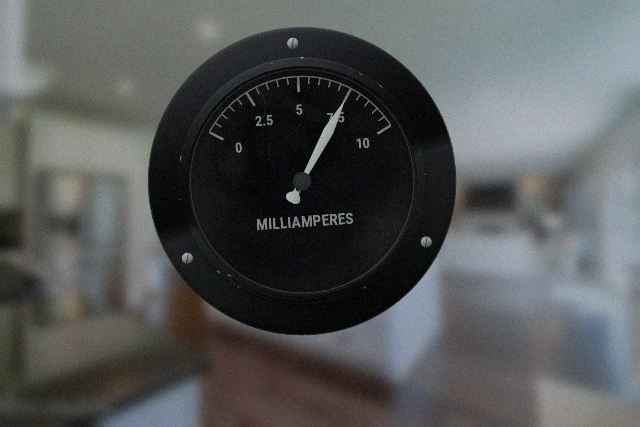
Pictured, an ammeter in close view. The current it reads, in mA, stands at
7.5 mA
